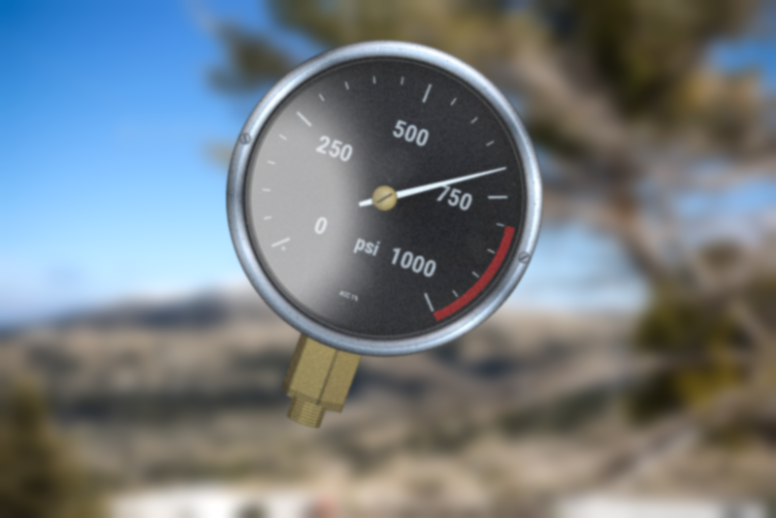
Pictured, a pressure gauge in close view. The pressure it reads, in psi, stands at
700 psi
